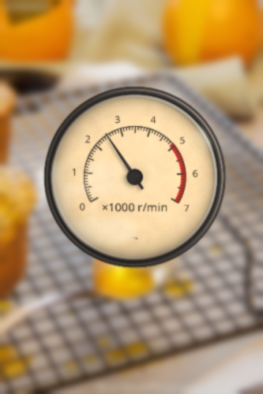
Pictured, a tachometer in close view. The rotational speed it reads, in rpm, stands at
2500 rpm
